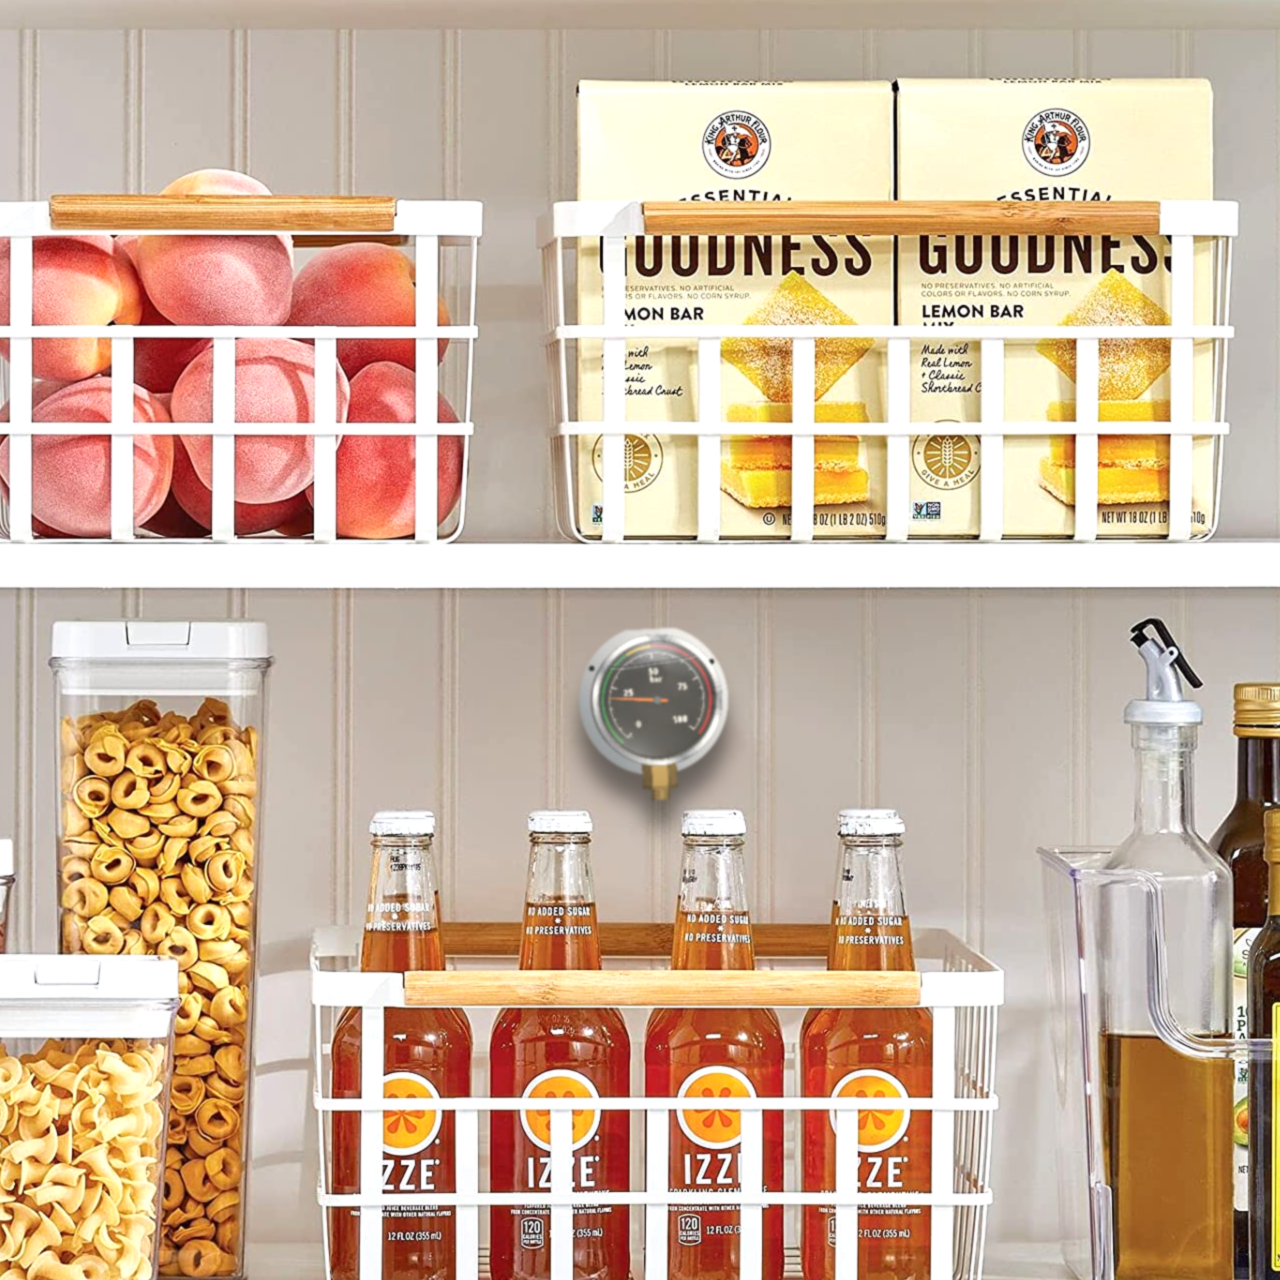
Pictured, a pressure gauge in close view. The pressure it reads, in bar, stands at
20 bar
